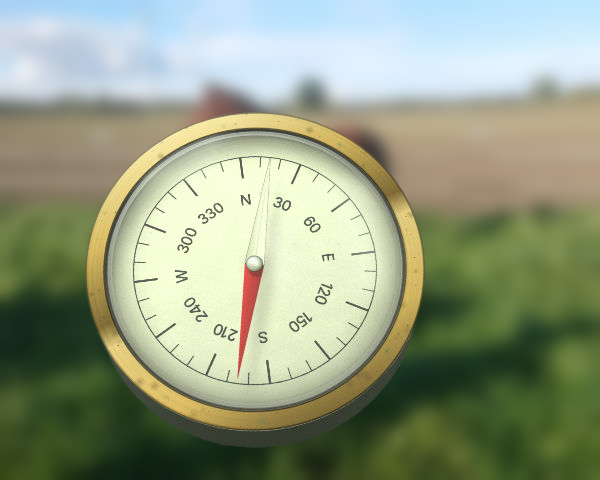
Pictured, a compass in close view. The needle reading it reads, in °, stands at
195 °
